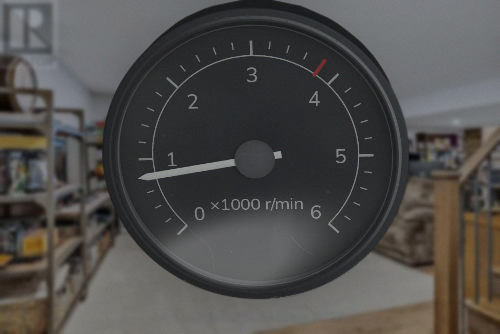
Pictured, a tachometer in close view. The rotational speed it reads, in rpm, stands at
800 rpm
